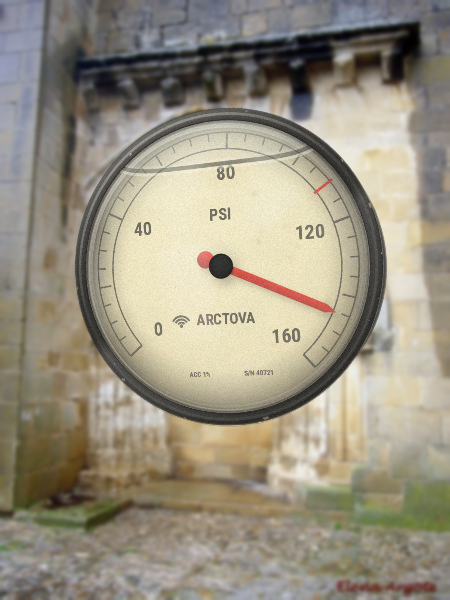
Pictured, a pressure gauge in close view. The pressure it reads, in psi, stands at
145 psi
